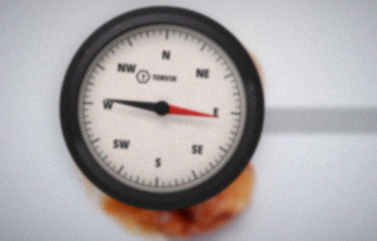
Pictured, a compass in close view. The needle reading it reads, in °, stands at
95 °
